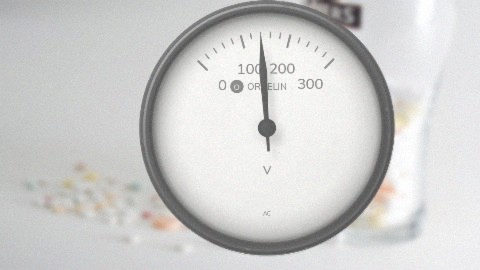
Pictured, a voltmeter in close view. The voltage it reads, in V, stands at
140 V
